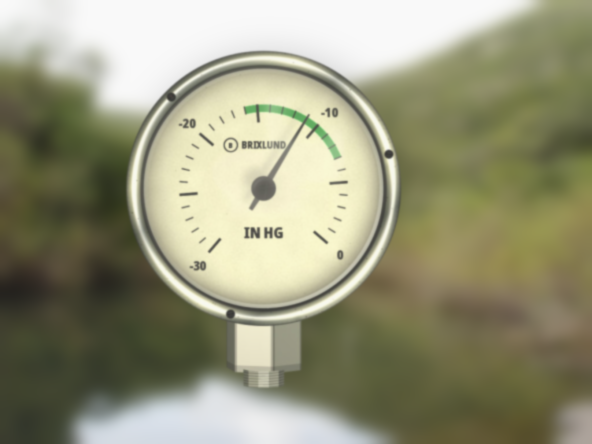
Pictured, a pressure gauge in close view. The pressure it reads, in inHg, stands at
-11 inHg
